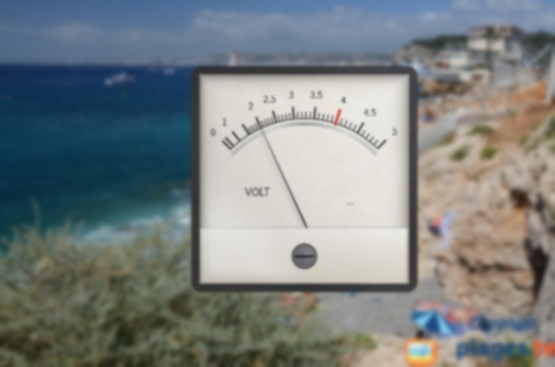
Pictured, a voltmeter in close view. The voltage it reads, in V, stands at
2 V
